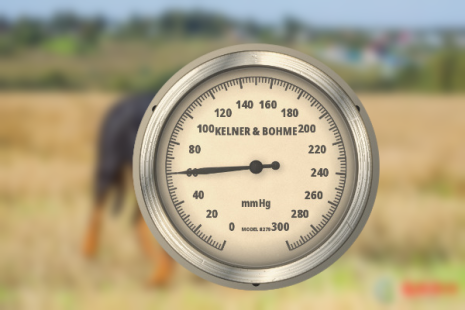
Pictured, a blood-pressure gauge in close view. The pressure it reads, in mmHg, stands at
60 mmHg
